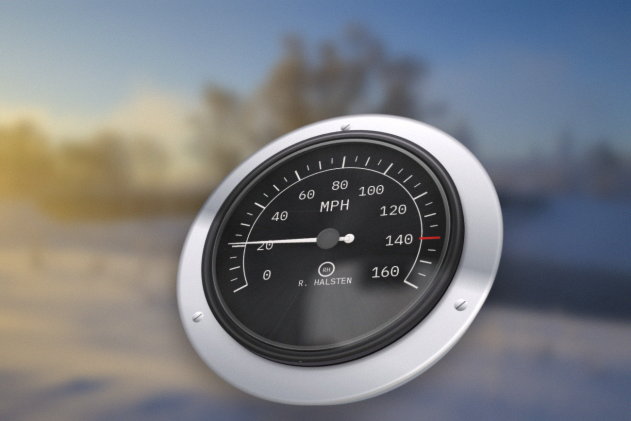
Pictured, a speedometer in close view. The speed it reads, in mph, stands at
20 mph
